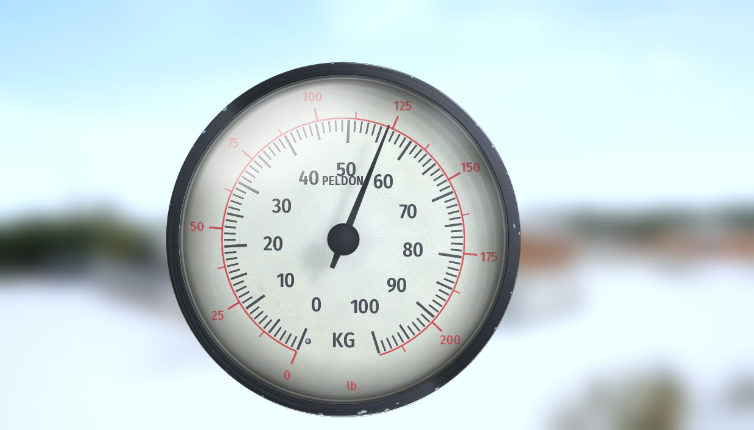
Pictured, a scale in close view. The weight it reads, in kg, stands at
56 kg
